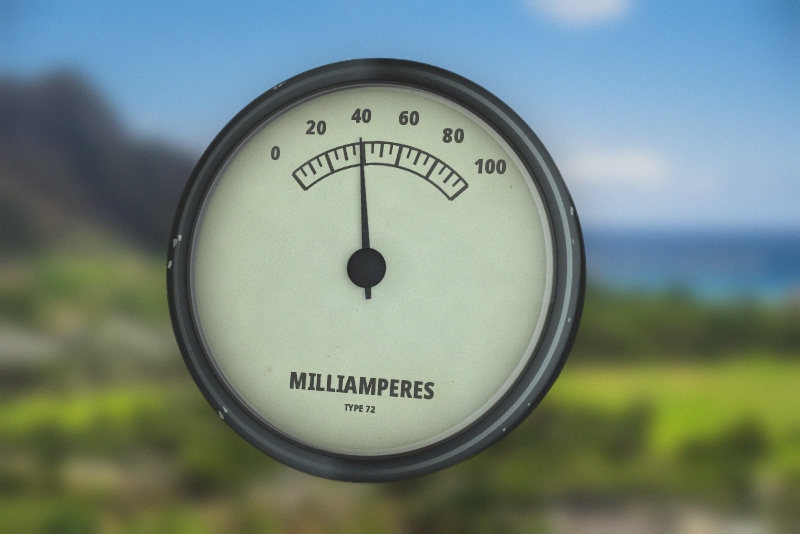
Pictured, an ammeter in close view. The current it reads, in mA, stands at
40 mA
